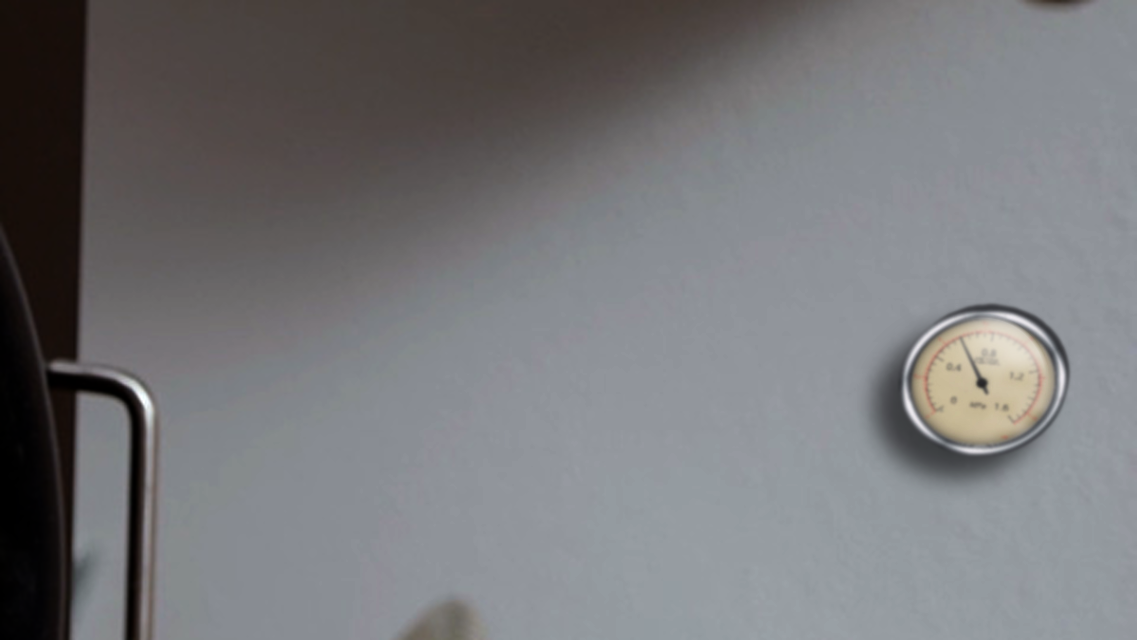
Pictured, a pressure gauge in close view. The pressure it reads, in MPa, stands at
0.6 MPa
